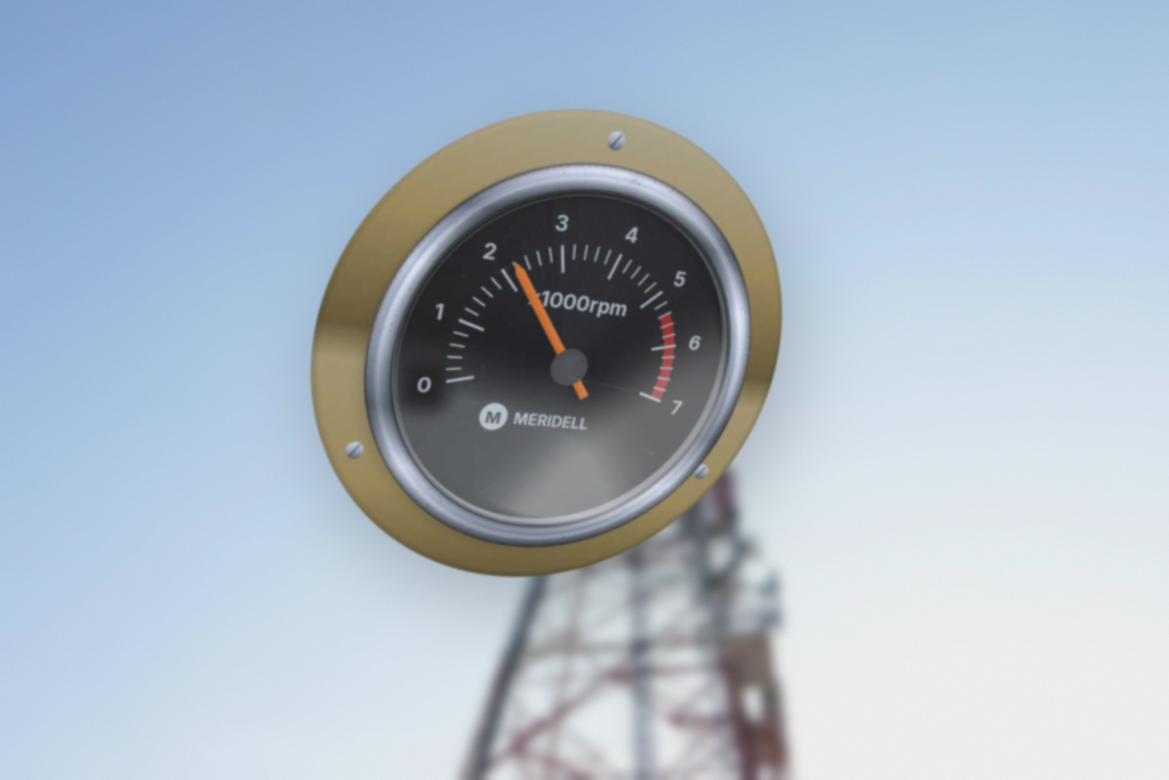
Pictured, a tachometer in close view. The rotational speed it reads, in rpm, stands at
2200 rpm
